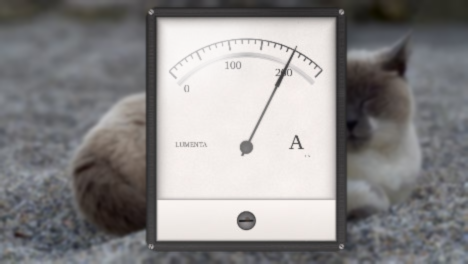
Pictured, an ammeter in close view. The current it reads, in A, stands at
200 A
